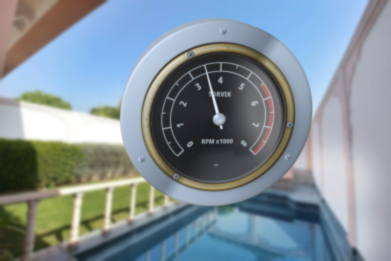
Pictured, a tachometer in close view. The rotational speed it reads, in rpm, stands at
3500 rpm
